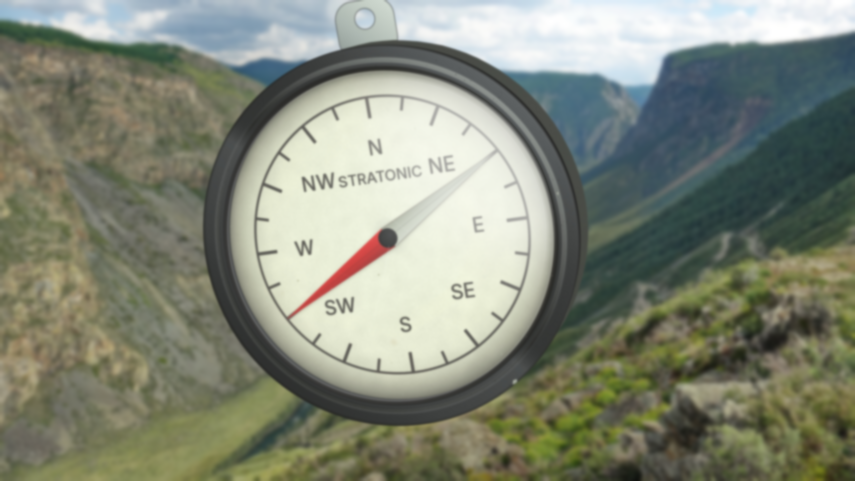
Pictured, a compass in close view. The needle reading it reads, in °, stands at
240 °
